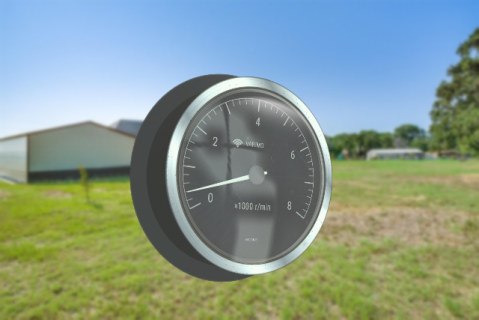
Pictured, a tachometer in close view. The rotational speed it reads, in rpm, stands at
400 rpm
